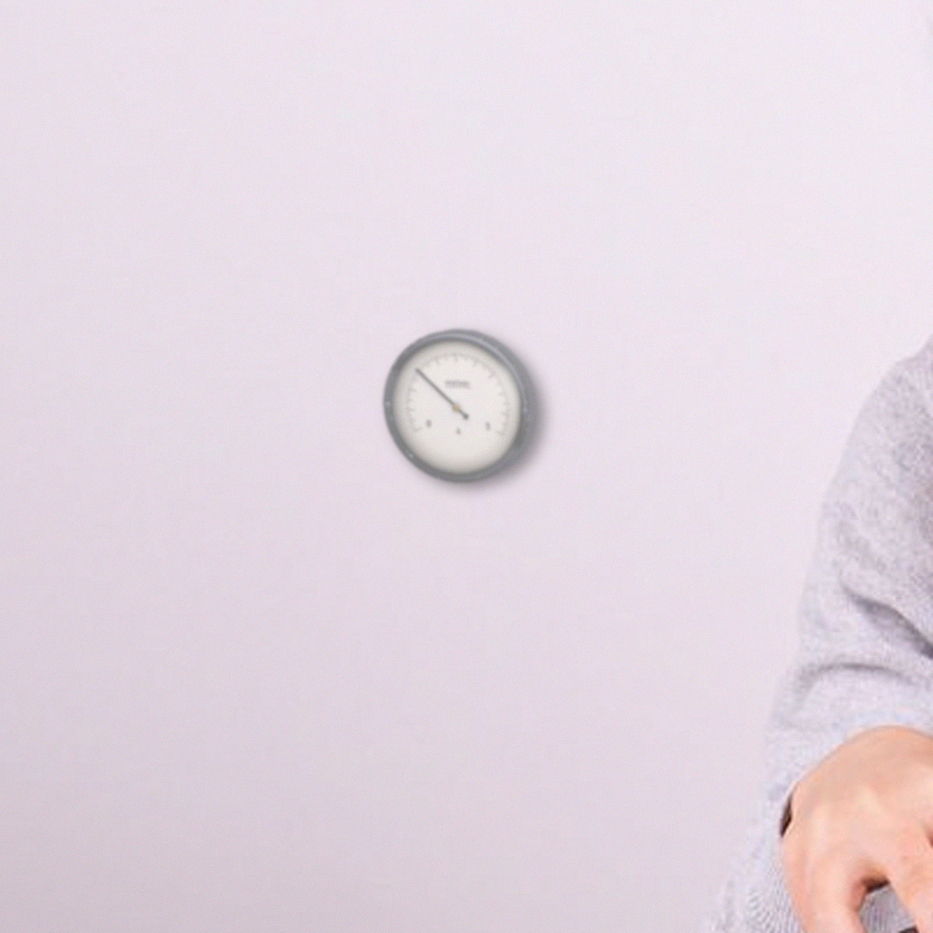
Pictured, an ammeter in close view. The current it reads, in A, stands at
1.5 A
